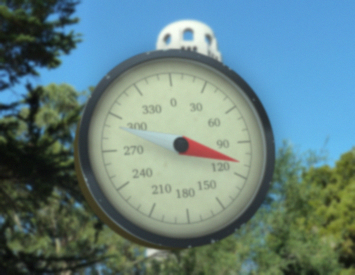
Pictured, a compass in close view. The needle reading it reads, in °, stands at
110 °
